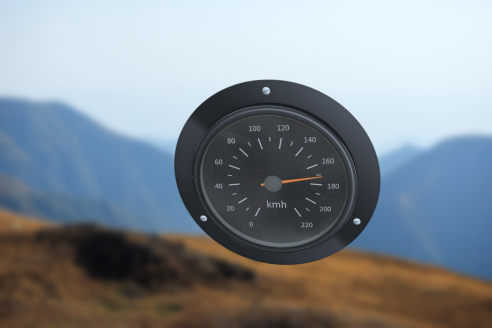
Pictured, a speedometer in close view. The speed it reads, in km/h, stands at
170 km/h
